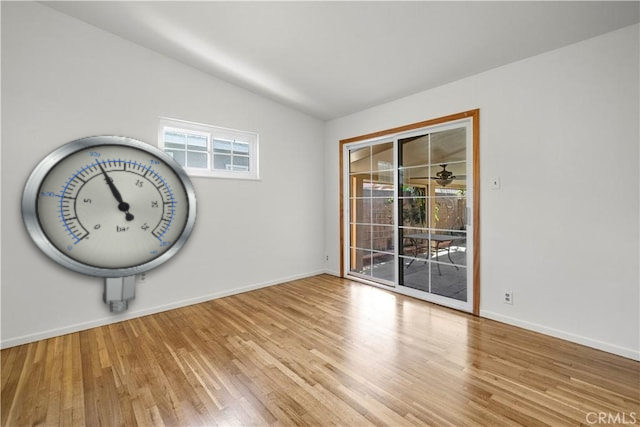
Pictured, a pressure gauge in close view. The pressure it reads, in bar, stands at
10 bar
